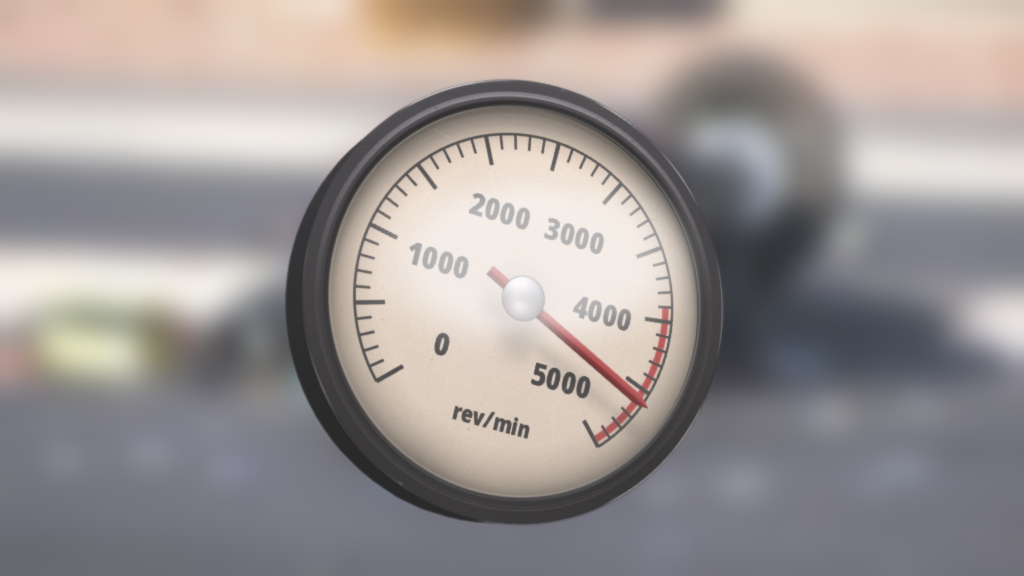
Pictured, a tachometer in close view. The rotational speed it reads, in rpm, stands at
4600 rpm
